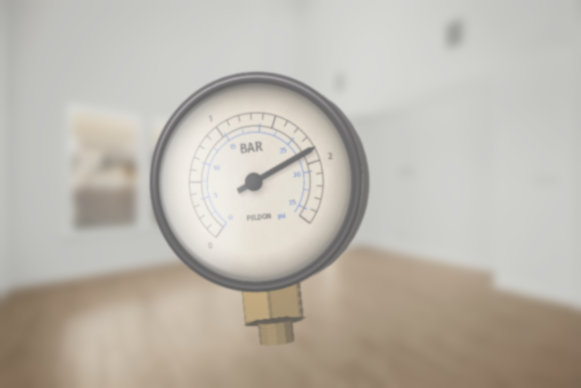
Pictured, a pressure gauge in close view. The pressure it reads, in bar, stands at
1.9 bar
